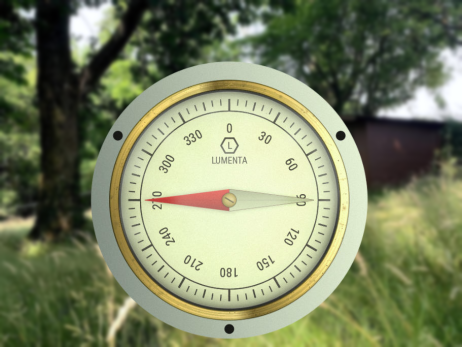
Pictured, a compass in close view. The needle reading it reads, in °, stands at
270 °
